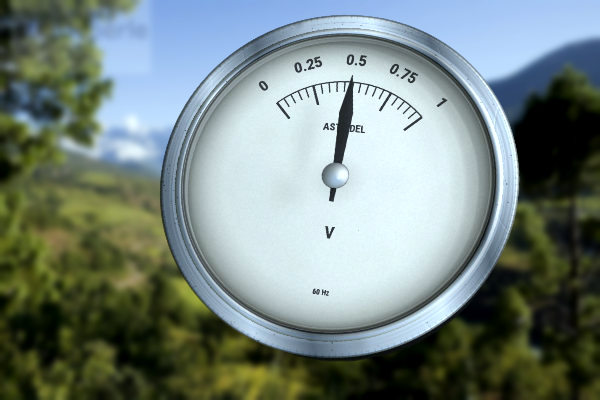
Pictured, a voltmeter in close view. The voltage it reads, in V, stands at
0.5 V
